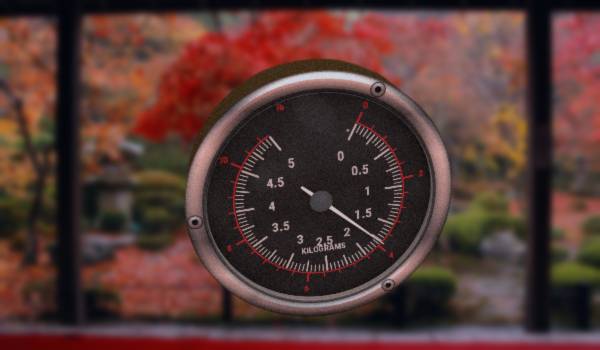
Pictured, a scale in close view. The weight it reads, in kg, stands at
1.75 kg
